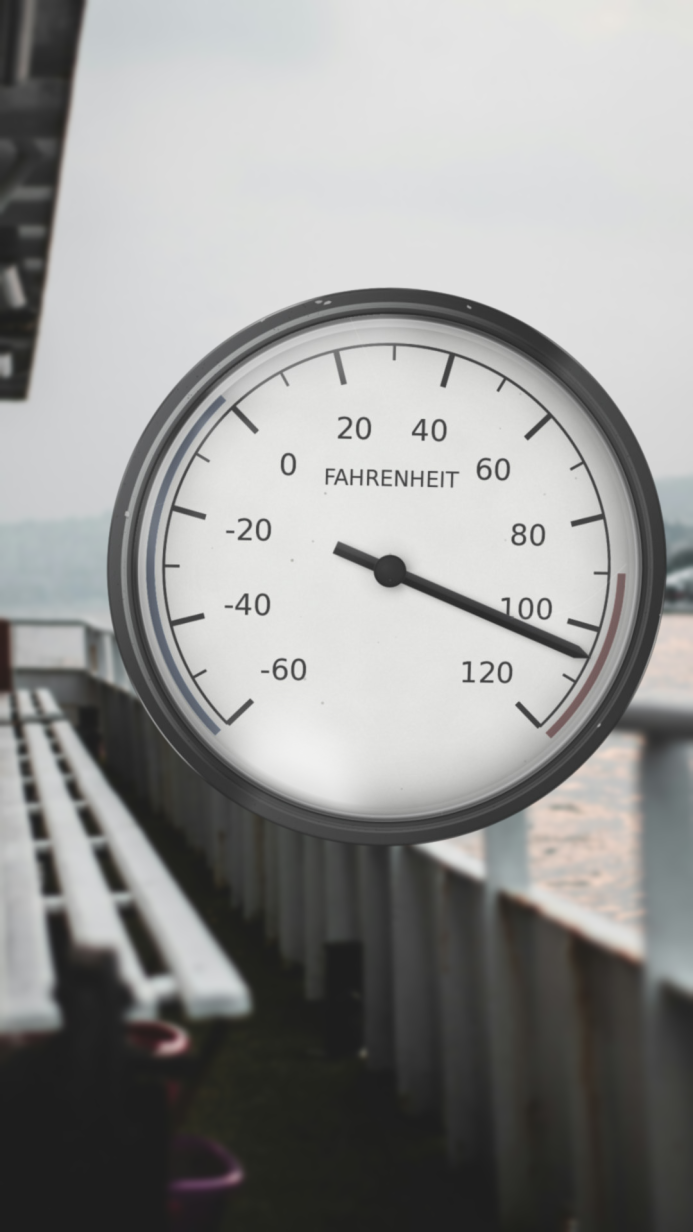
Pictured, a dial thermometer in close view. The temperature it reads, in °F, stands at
105 °F
